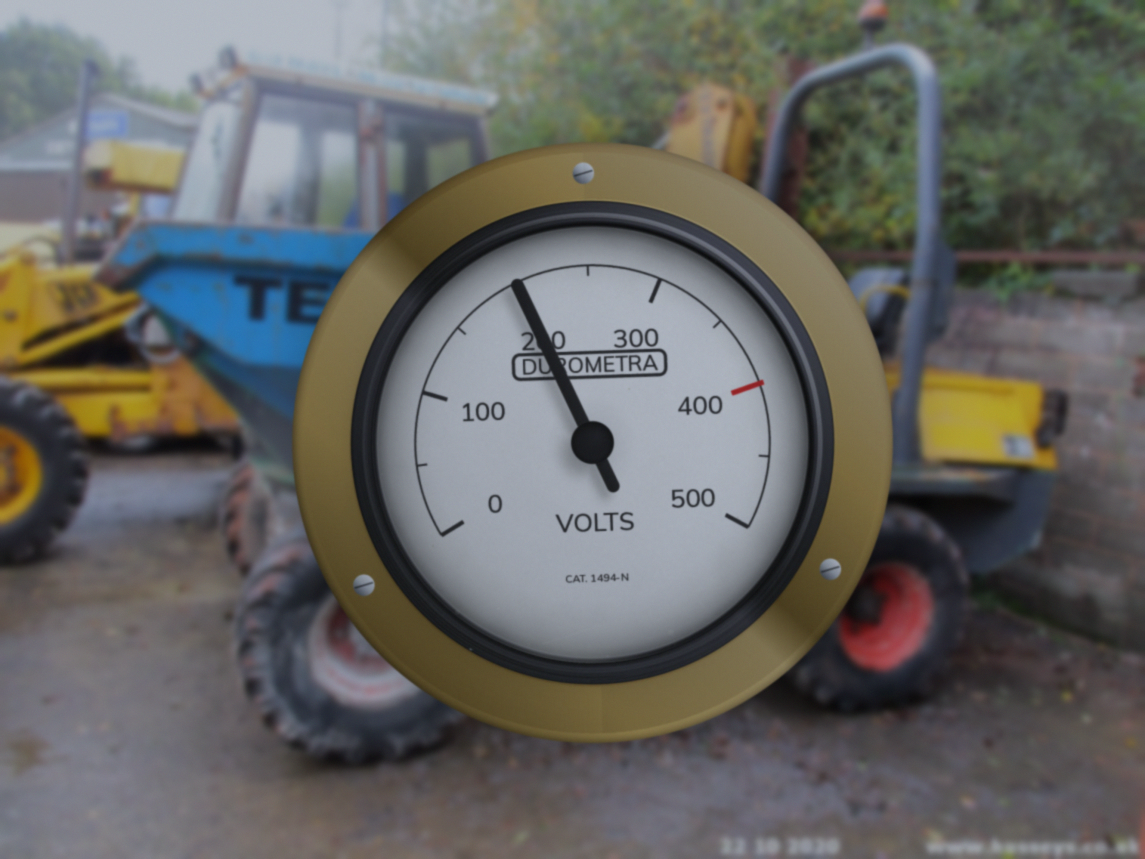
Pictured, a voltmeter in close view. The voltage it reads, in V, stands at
200 V
